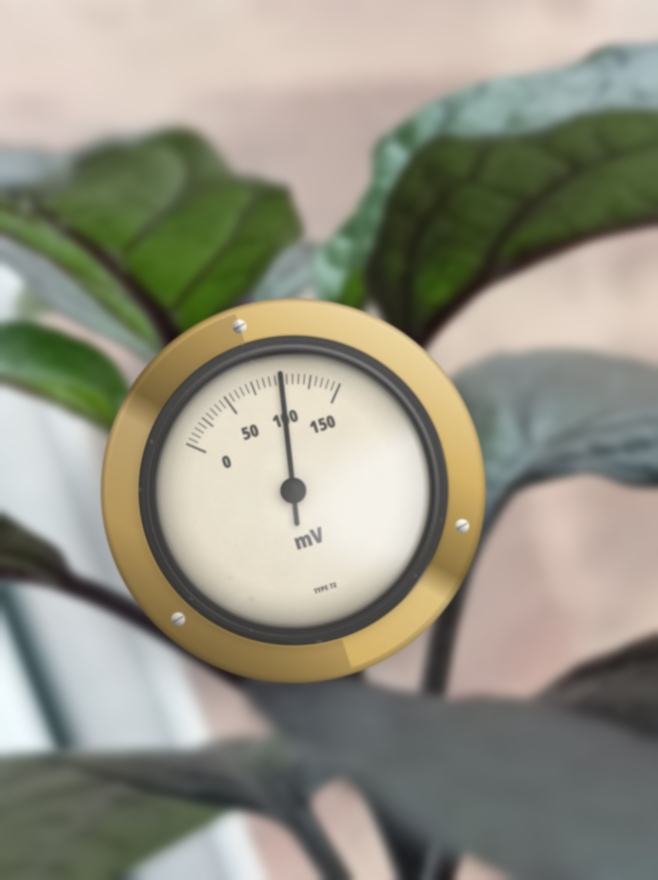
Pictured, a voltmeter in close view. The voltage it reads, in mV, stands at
100 mV
